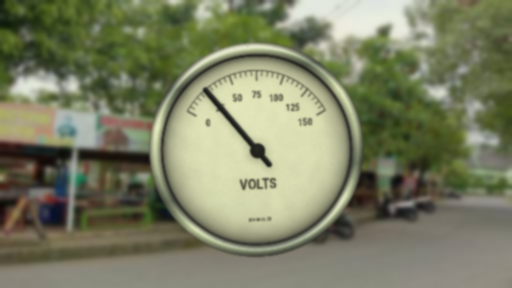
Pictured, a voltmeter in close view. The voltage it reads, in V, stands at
25 V
